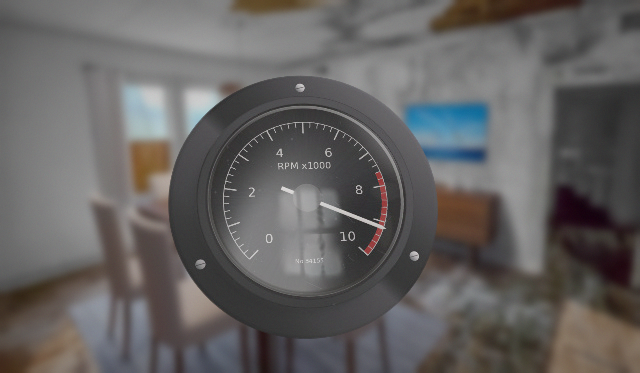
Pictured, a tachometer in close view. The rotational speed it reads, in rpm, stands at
9200 rpm
